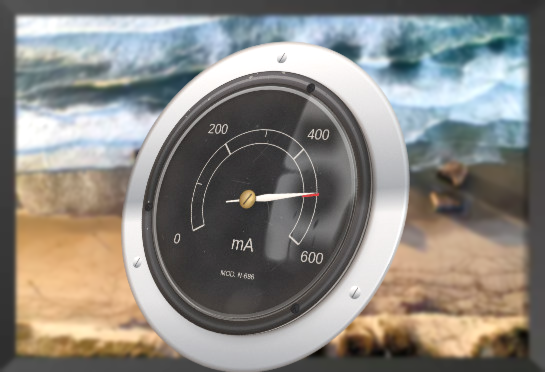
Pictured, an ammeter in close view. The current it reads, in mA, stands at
500 mA
